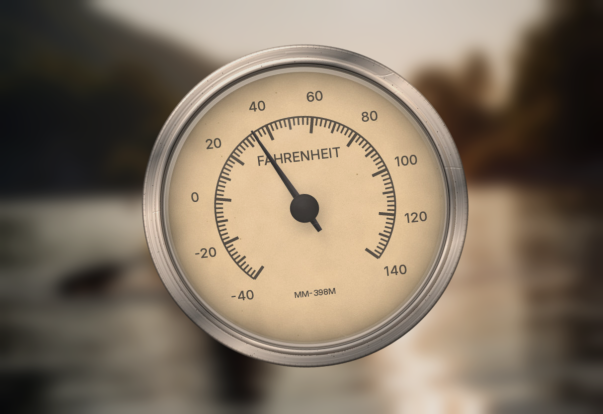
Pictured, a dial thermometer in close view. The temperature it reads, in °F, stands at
34 °F
